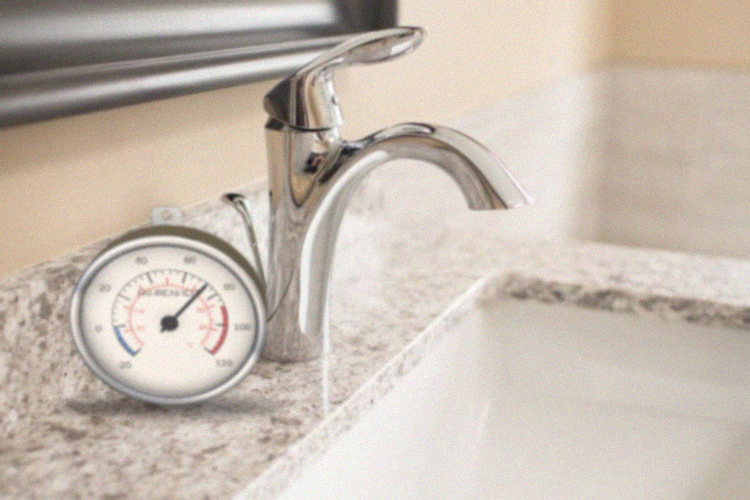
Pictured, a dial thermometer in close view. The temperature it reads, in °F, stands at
72 °F
